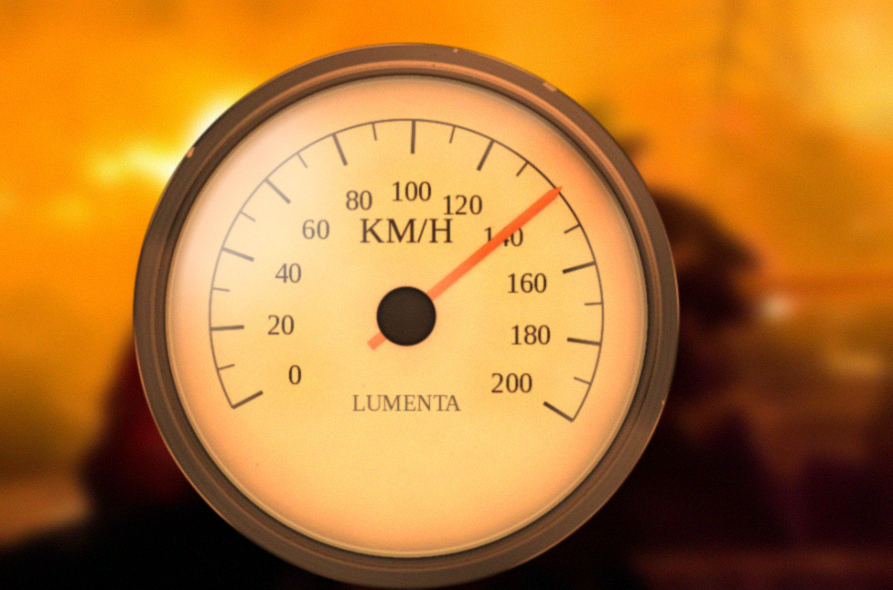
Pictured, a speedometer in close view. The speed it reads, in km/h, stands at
140 km/h
